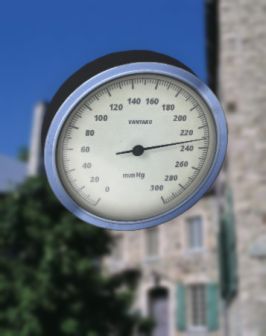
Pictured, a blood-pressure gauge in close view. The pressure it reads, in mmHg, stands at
230 mmHg
